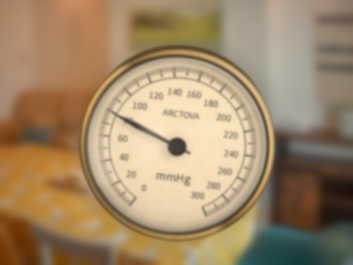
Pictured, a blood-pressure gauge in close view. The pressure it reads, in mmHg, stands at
80 mmHg
